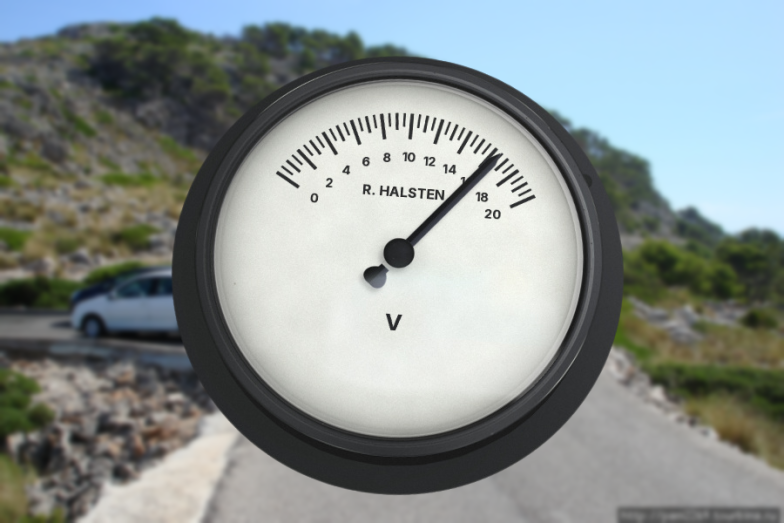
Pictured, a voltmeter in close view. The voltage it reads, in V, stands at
16.5 V
